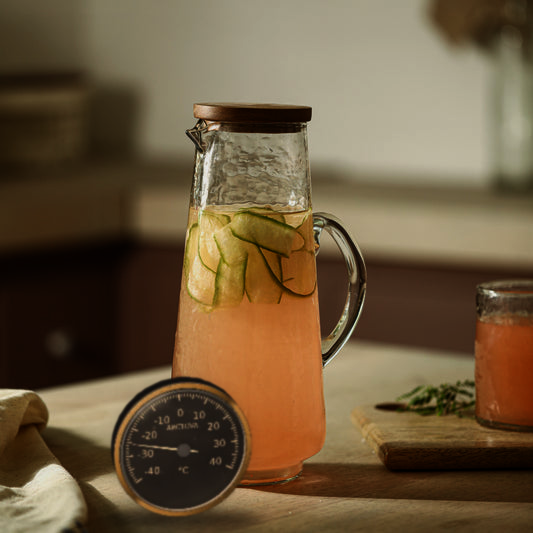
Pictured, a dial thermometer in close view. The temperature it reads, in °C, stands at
-25 °C
